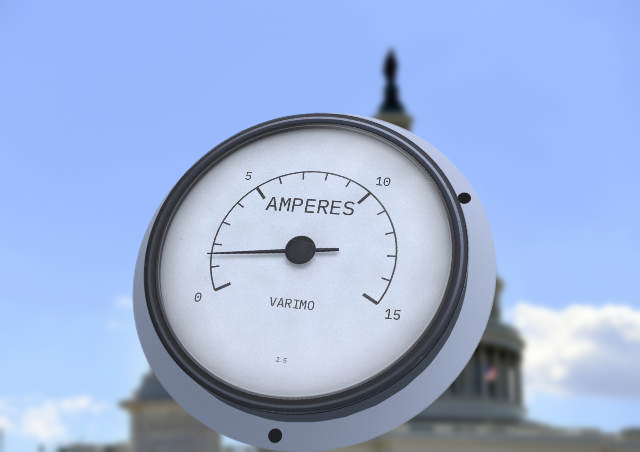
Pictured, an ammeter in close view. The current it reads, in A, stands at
1.5 A
